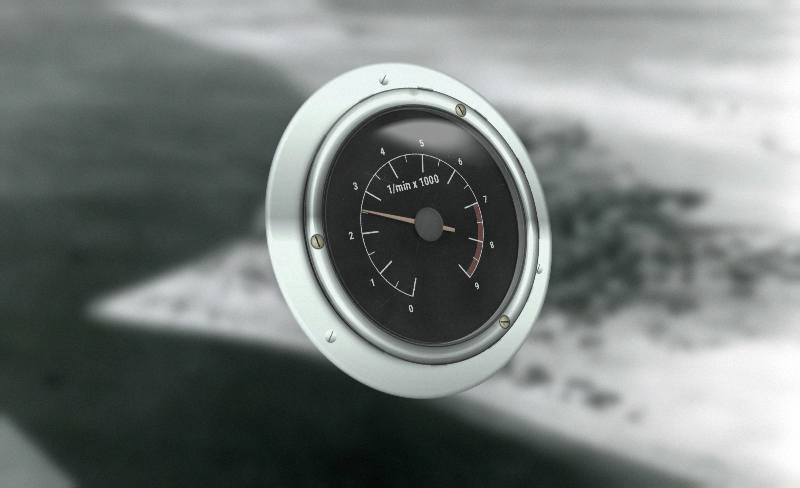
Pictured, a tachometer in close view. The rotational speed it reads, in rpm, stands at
2500 rpm
